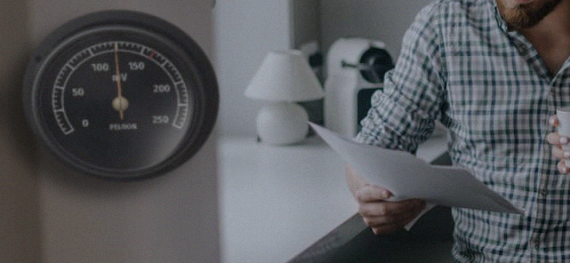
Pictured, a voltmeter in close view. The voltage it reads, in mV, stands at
125 mV
